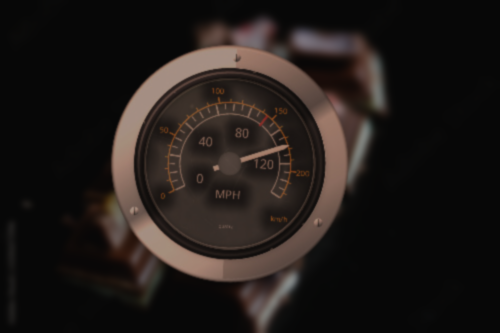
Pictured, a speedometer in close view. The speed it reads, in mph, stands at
110 mph
